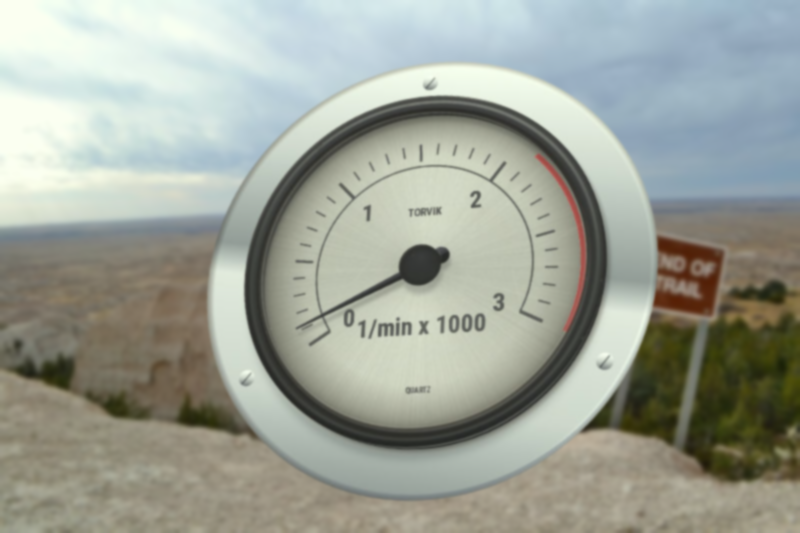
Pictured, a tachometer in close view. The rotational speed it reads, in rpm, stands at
100 rpm
